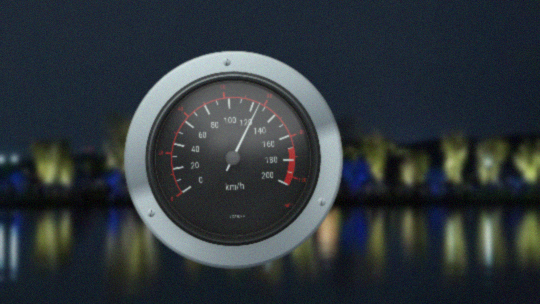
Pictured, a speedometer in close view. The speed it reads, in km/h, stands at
125 km/h
